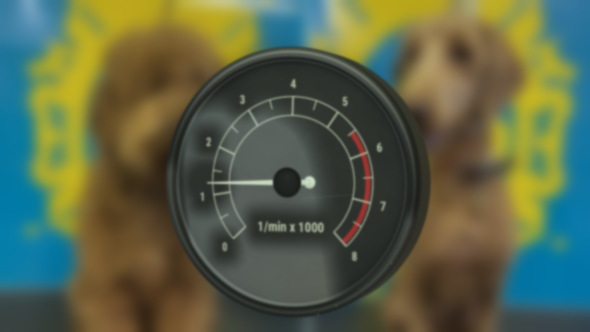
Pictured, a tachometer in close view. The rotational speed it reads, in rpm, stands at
1250 rpm
